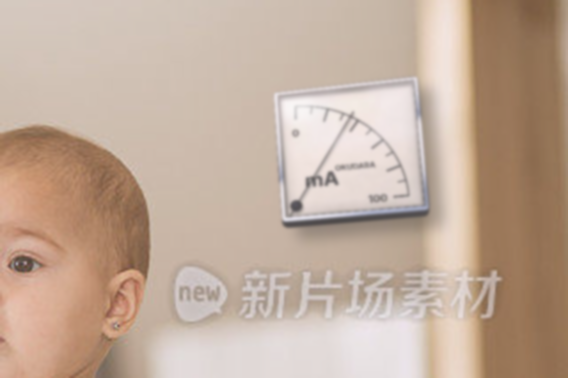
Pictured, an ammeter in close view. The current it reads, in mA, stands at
35 mA
